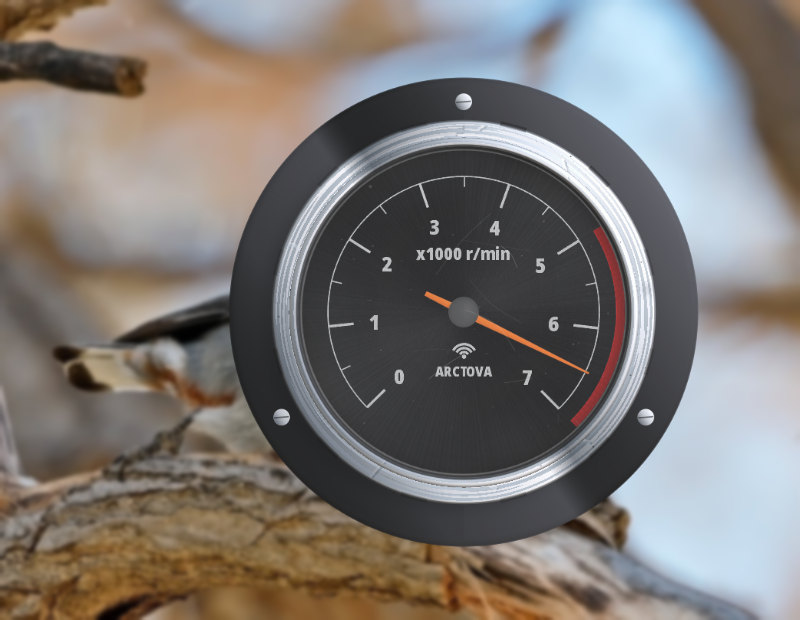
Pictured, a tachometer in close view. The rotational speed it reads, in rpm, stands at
6500 rpm
